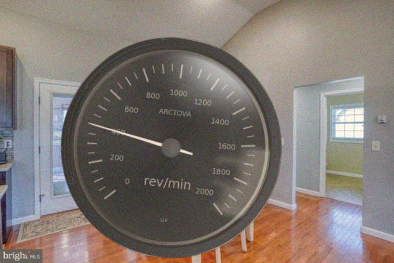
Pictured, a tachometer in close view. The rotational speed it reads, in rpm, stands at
400 rpm
